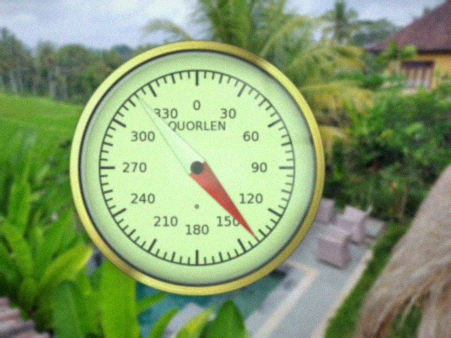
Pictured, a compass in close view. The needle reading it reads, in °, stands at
140 °
